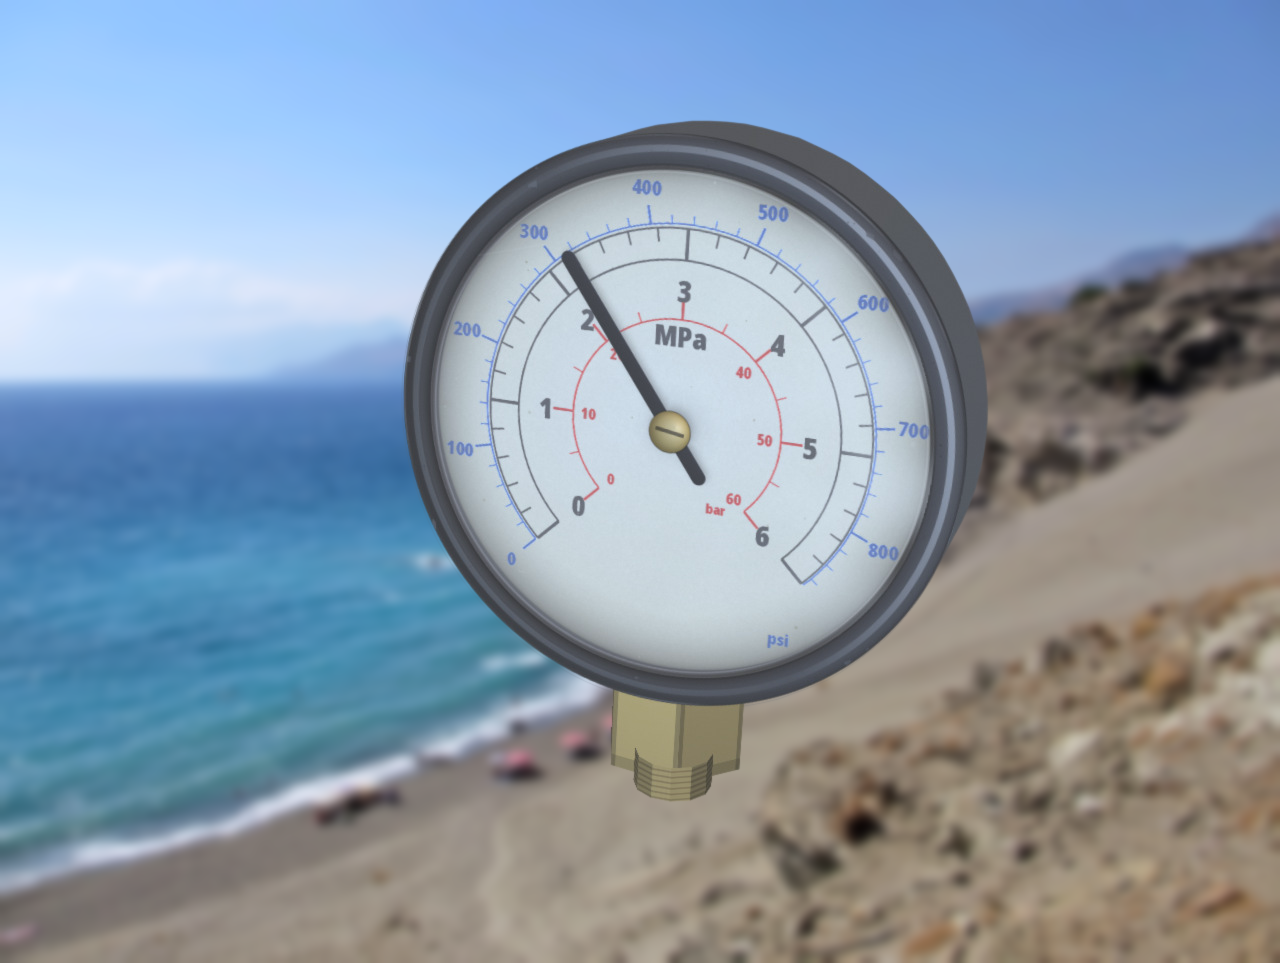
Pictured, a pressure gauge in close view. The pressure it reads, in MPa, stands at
2.2 MPa
